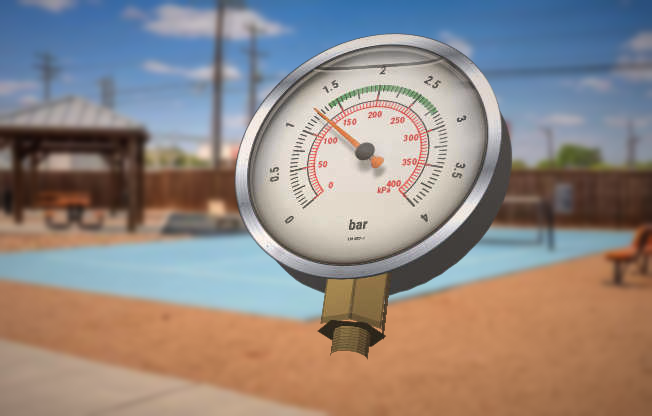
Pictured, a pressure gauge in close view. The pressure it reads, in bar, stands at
1.25 bar
